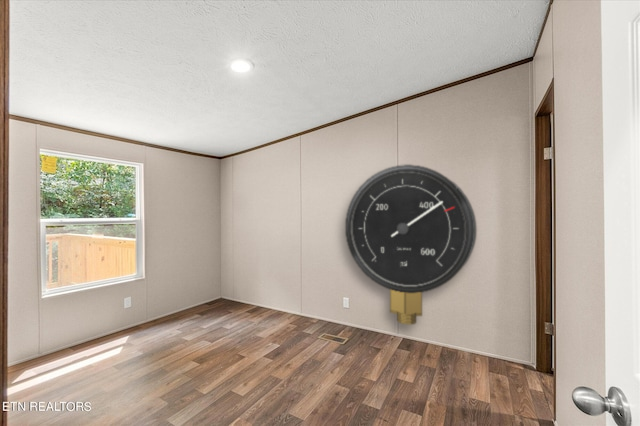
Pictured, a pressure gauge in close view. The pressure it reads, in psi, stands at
425 psi
